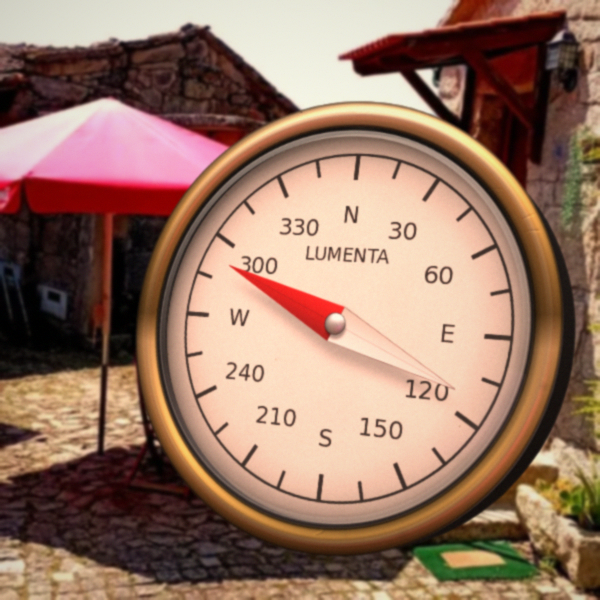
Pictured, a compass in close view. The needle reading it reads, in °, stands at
292.5 °
